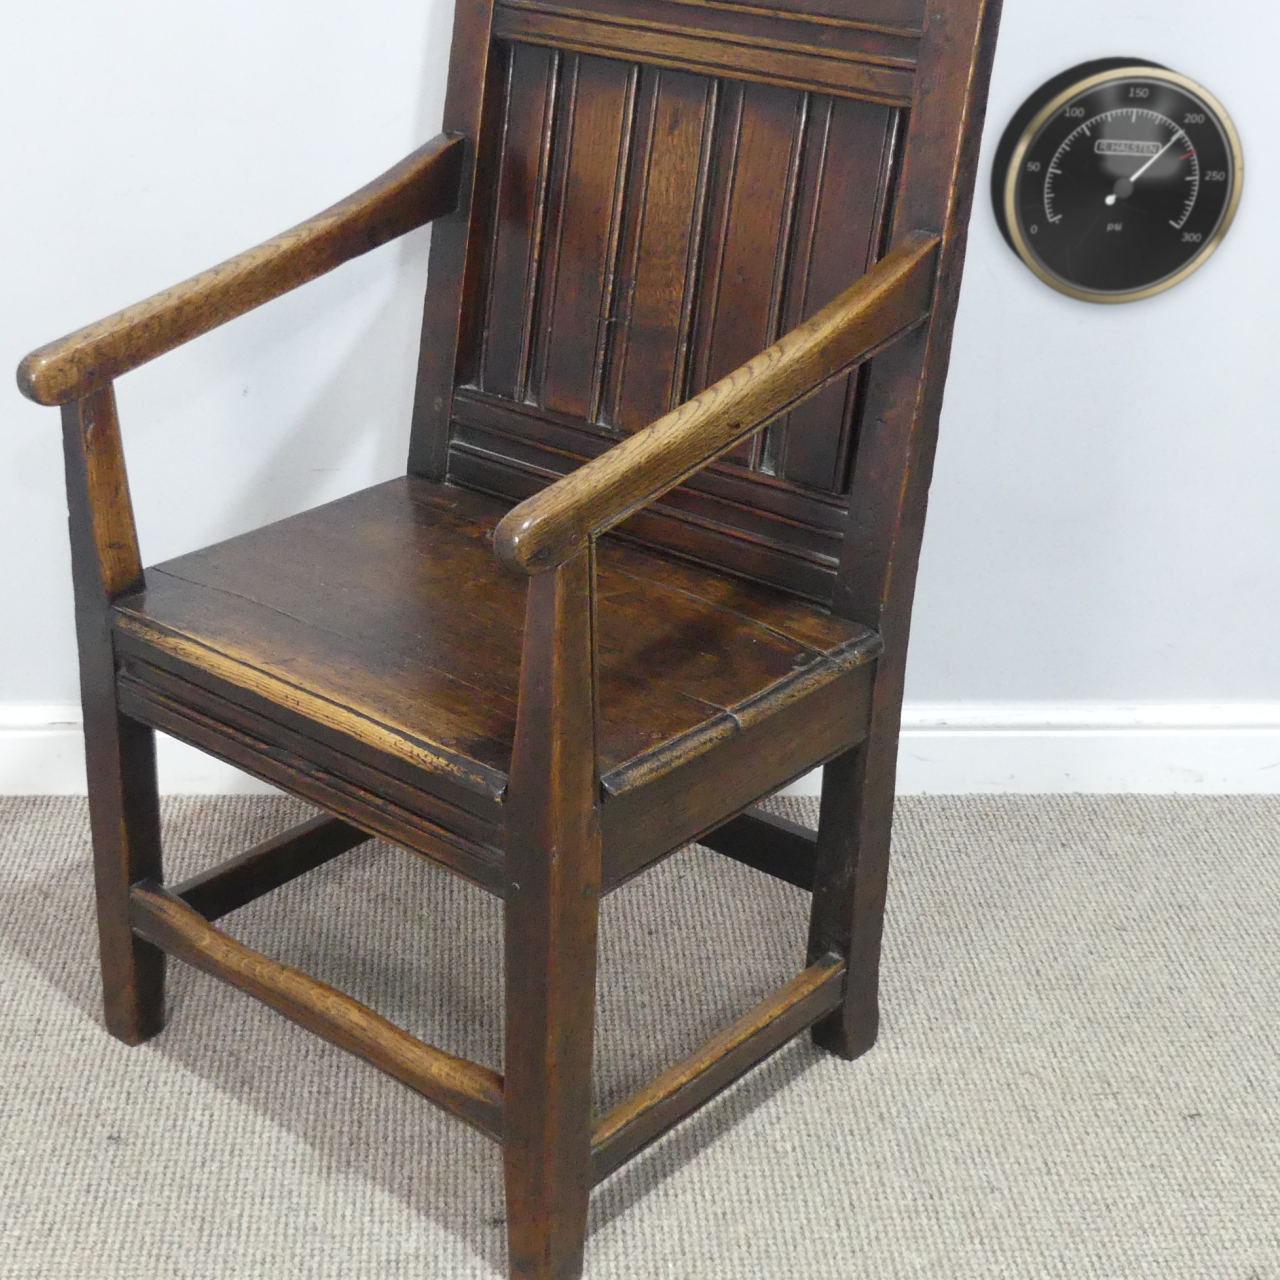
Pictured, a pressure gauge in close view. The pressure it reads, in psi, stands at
200 psi
